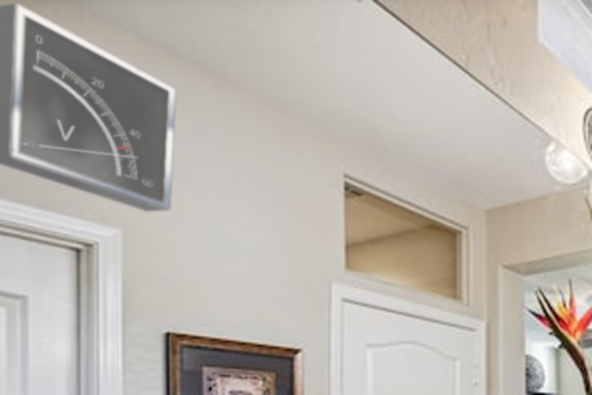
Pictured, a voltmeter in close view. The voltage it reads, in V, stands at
50 V
